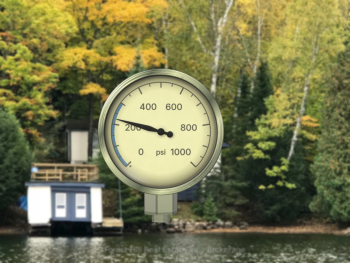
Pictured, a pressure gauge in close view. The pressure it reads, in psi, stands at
225 psi
